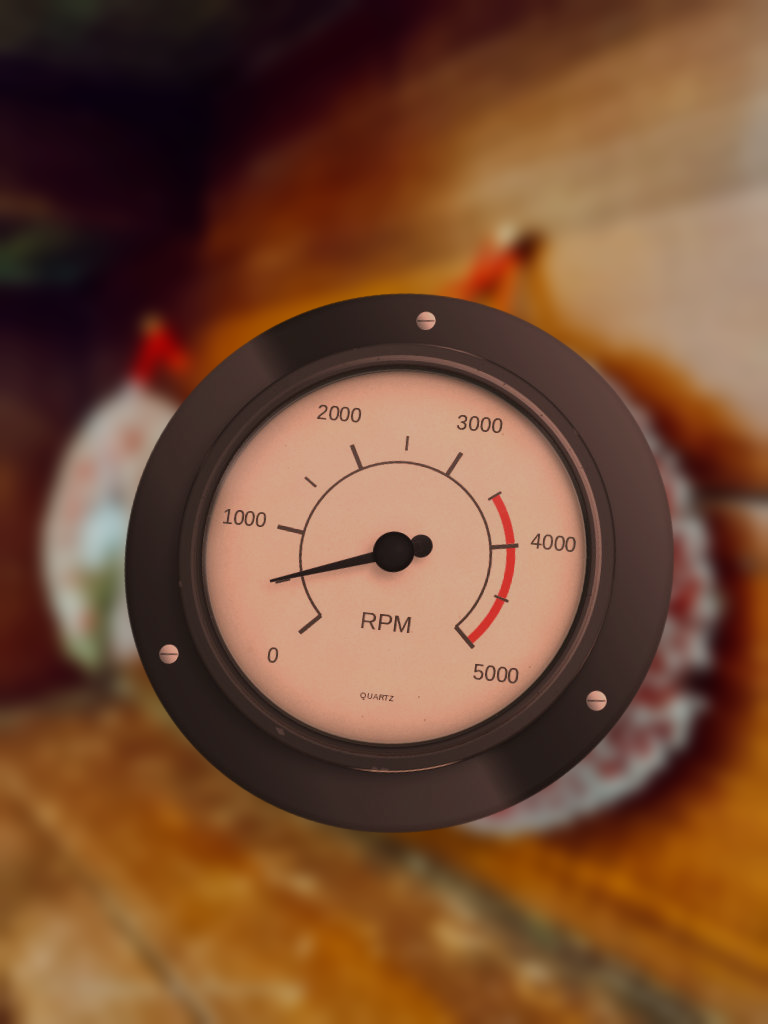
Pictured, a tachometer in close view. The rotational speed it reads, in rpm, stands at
500 rpm
